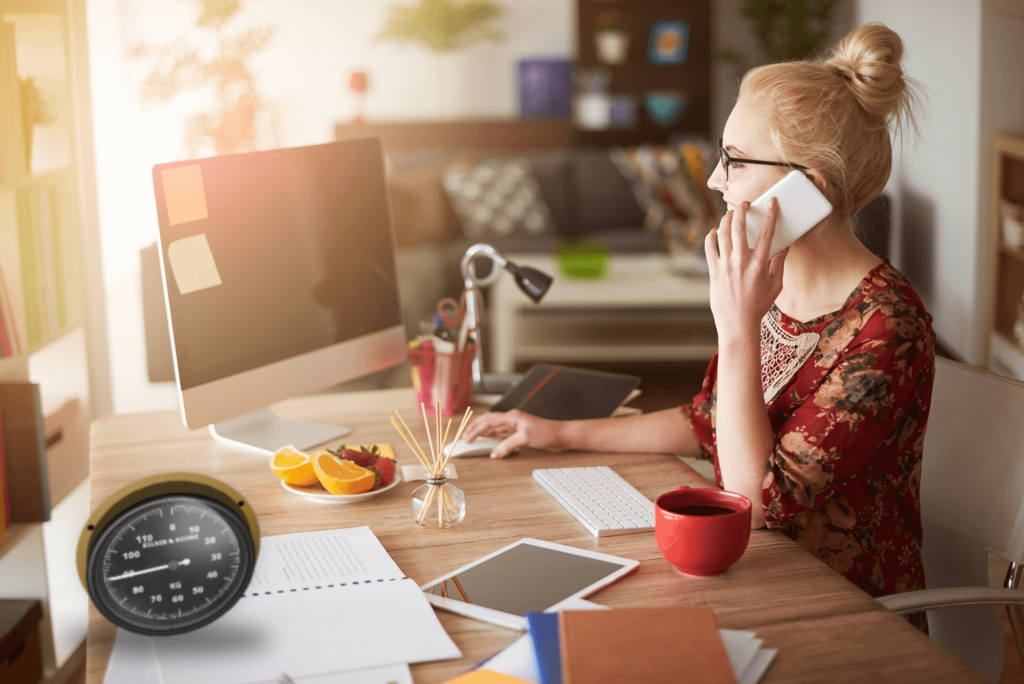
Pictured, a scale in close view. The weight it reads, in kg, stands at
90 kg
